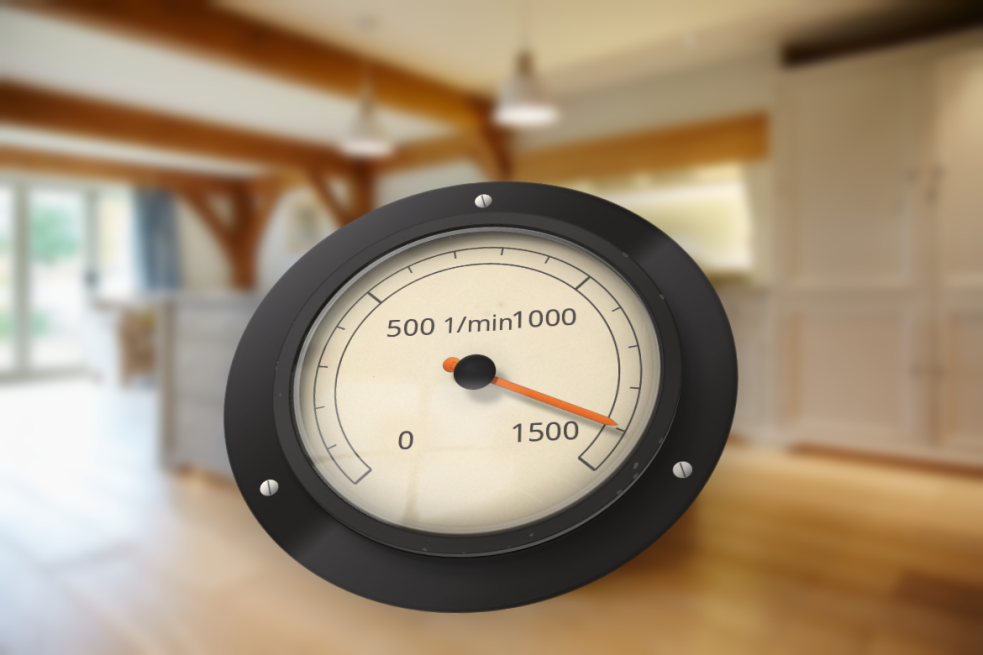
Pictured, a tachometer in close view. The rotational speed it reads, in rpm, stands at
1400 rpm
